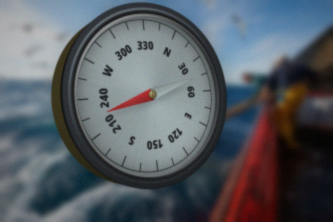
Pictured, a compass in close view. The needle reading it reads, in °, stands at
225 °
